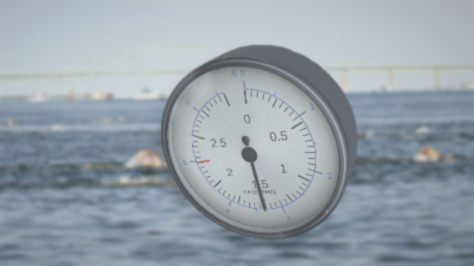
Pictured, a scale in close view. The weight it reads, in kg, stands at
1.5 kg
